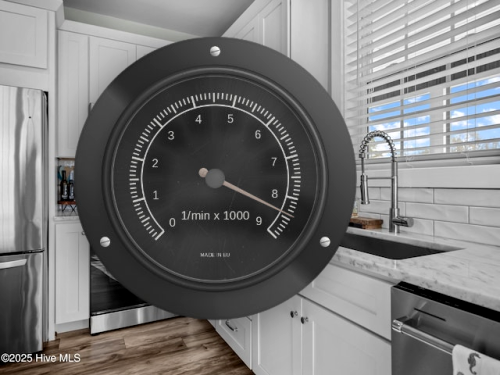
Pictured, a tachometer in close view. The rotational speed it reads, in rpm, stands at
8400 rpm
